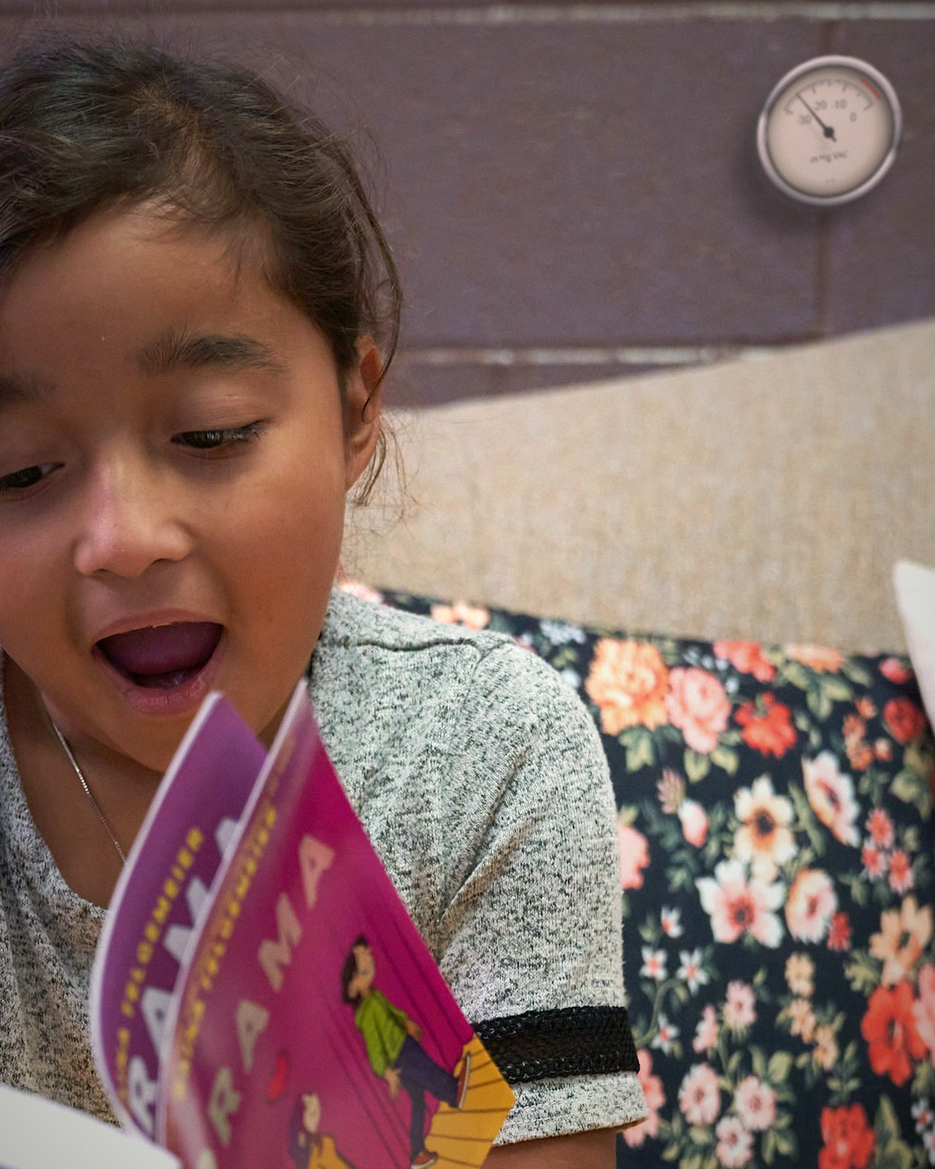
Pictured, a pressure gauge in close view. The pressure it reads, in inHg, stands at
-25 inHg
